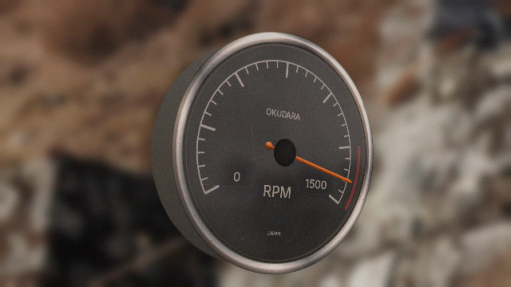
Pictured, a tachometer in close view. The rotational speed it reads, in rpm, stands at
1400 rpm
